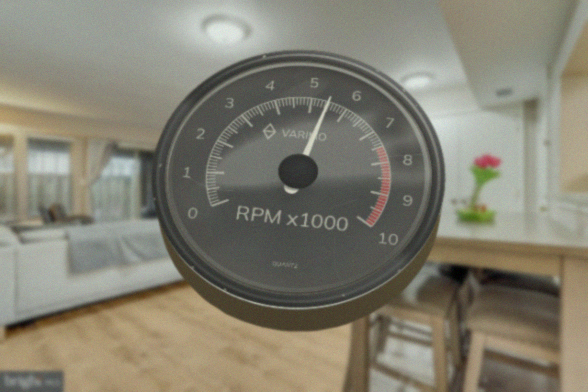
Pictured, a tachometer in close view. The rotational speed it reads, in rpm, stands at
5500 rpm
